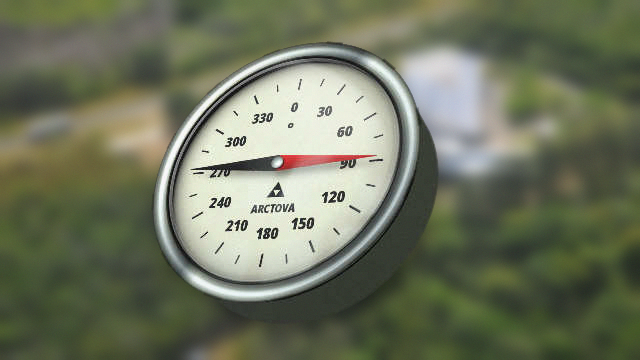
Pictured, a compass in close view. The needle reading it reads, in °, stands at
90 °
